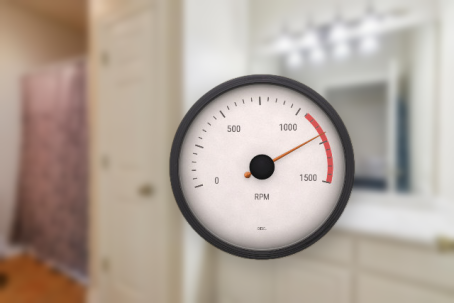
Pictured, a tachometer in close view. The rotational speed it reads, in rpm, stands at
1200 rpm
